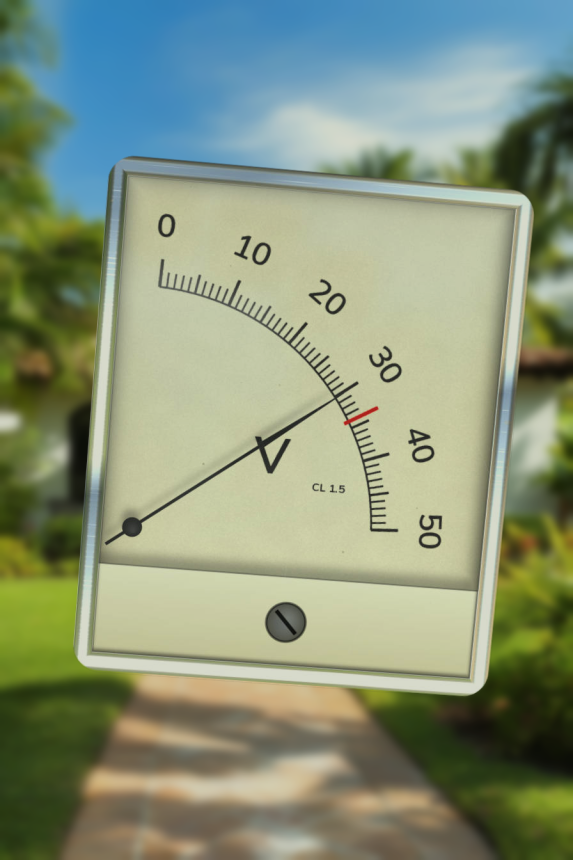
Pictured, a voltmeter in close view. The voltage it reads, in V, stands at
30 V
